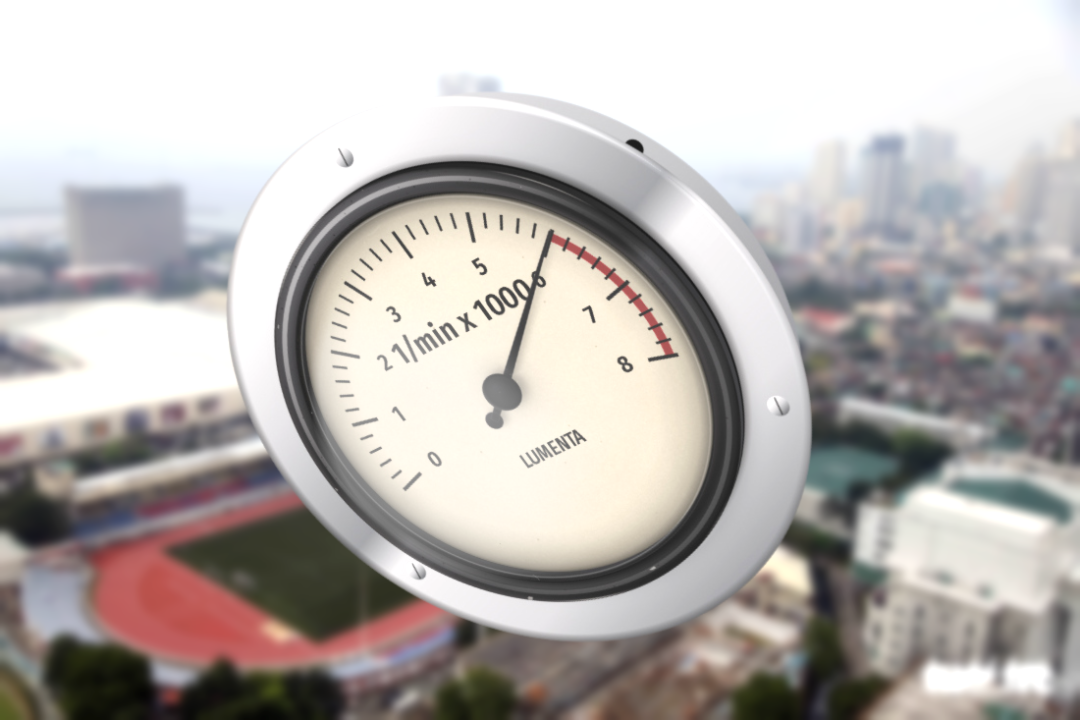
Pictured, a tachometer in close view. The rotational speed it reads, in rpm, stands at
6000 rpm
